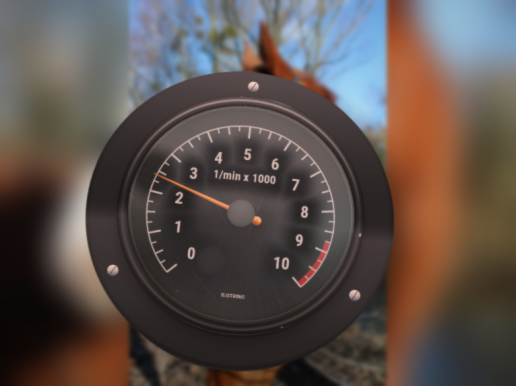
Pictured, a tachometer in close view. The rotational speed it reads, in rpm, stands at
2375 rpm
